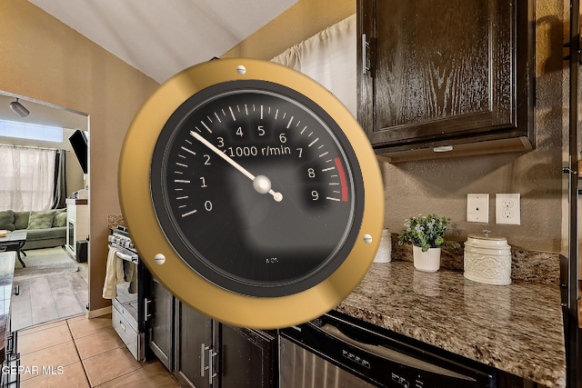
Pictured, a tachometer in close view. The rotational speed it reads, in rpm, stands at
2500 rpm
